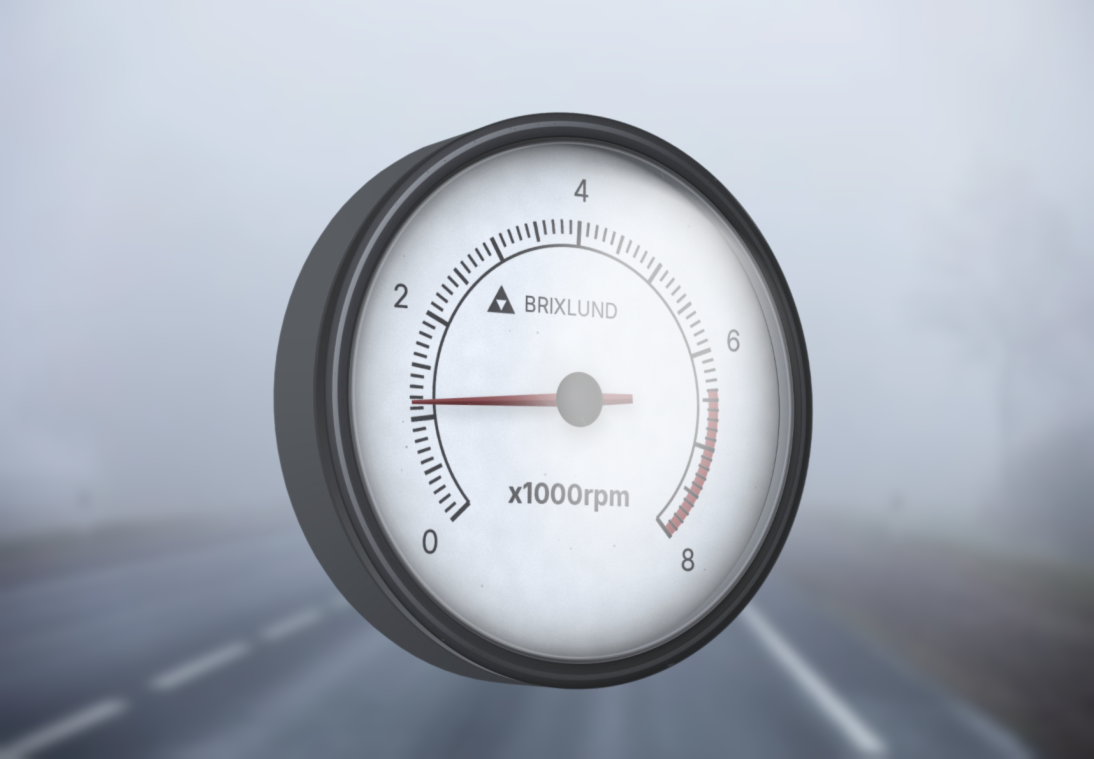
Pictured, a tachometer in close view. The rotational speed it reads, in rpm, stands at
1150 rpm
